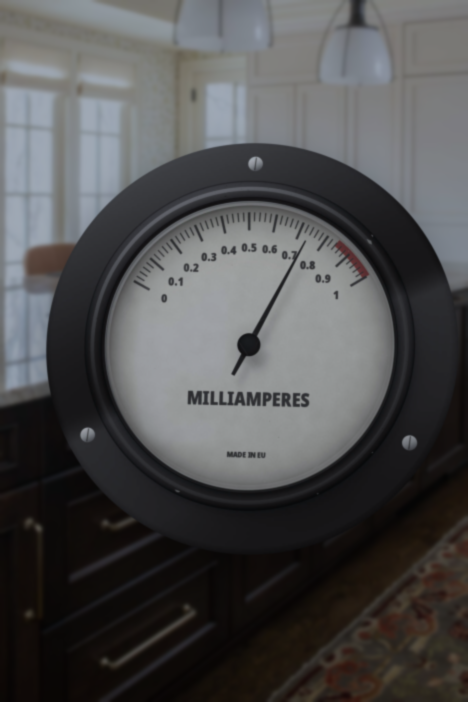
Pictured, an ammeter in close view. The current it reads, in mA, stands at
0.74 mA
